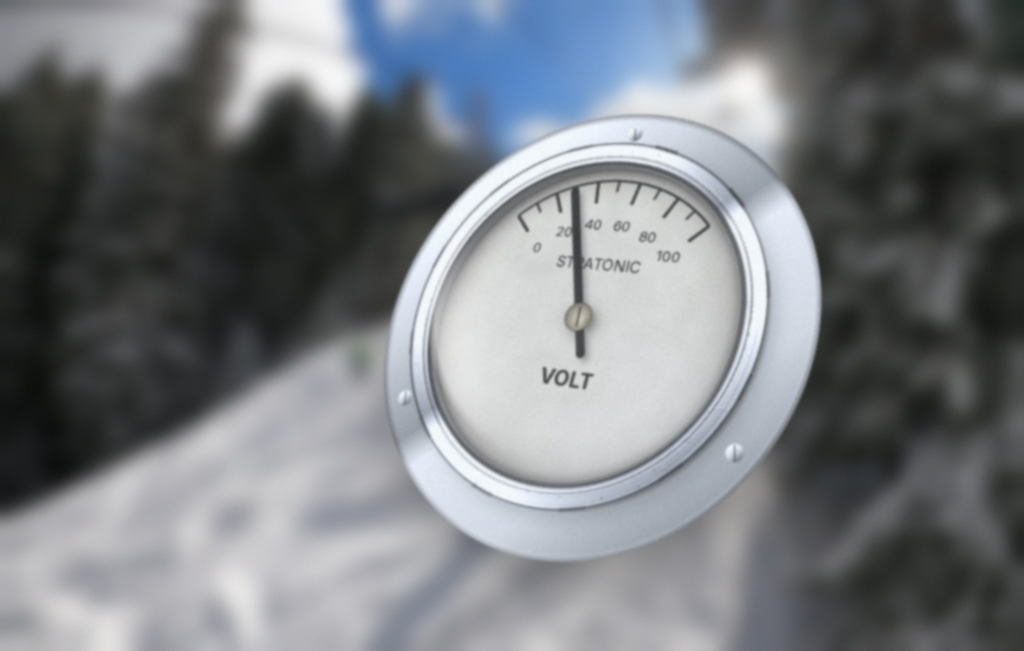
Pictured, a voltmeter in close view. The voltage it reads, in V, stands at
30 V
